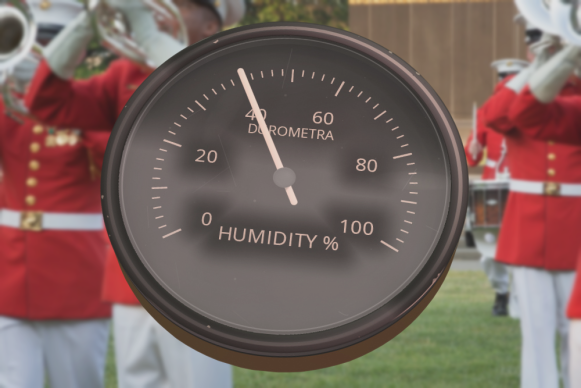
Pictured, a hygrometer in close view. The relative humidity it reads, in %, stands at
40 %
